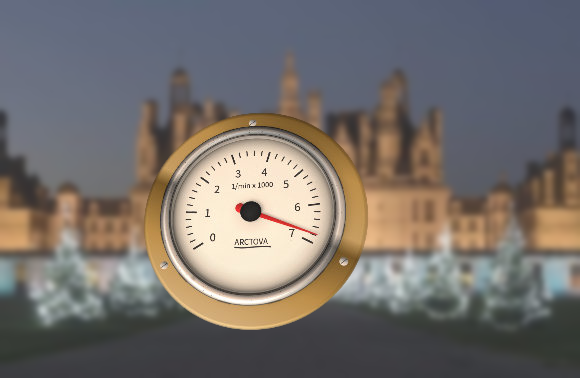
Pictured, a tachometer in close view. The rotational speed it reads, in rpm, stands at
6800 rpm
